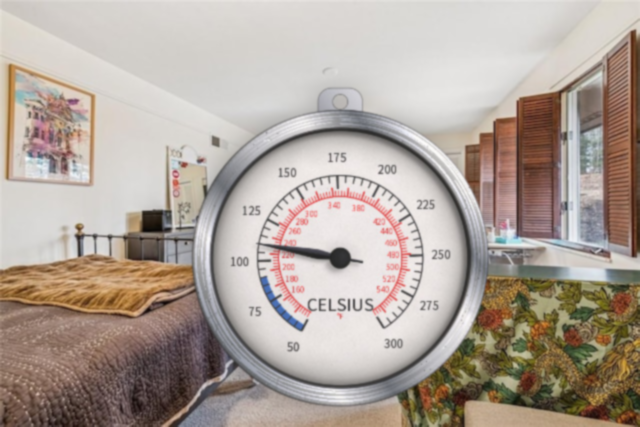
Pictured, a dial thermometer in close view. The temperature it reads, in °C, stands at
110 °C
